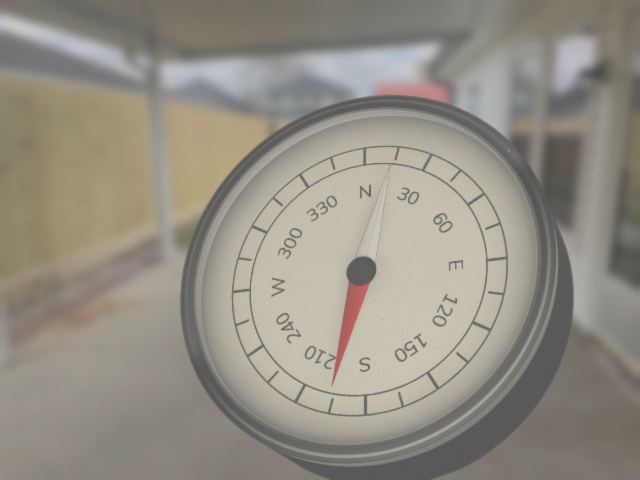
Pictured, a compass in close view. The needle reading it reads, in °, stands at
195 °
